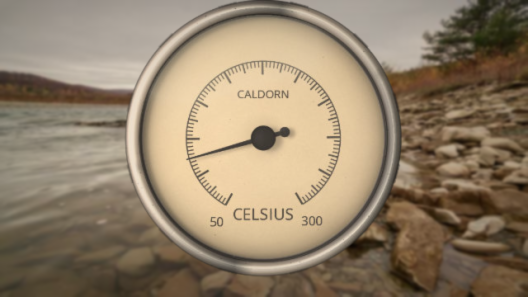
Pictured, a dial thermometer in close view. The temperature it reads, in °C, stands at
87.5 °C
